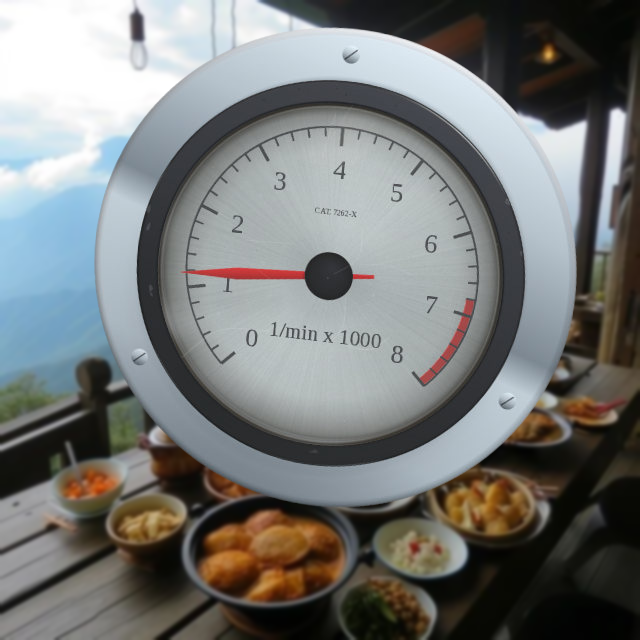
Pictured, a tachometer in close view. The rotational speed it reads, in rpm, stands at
1200 rpm
